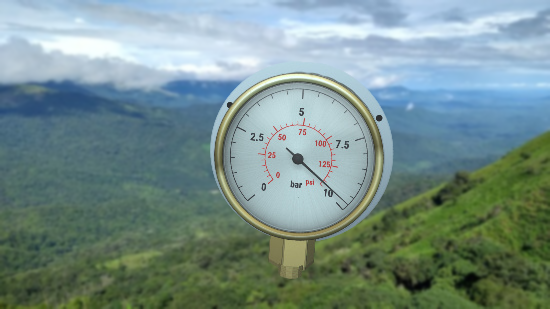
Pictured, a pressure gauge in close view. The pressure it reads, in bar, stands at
9.75 bar
